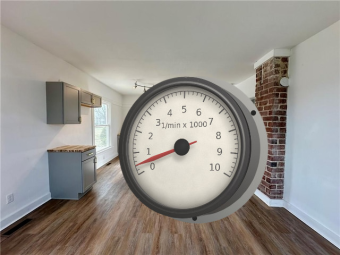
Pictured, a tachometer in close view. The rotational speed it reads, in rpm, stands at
400 rpm
